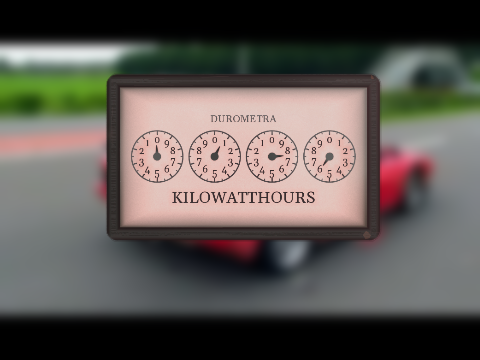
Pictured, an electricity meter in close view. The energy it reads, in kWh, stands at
76 kWh
